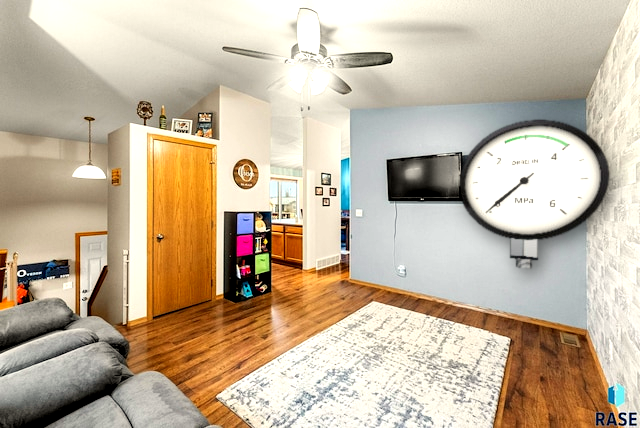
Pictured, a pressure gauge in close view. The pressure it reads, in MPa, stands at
0 MPa
